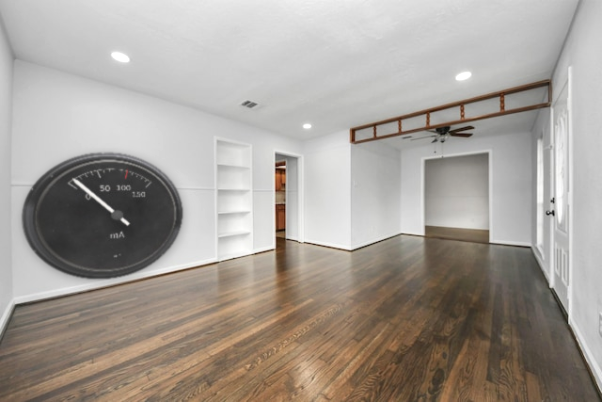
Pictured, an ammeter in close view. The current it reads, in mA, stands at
10 mA
